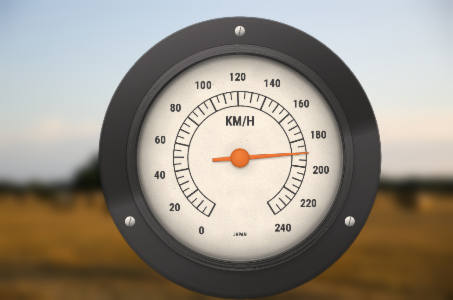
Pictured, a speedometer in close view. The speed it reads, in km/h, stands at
190 km/h
